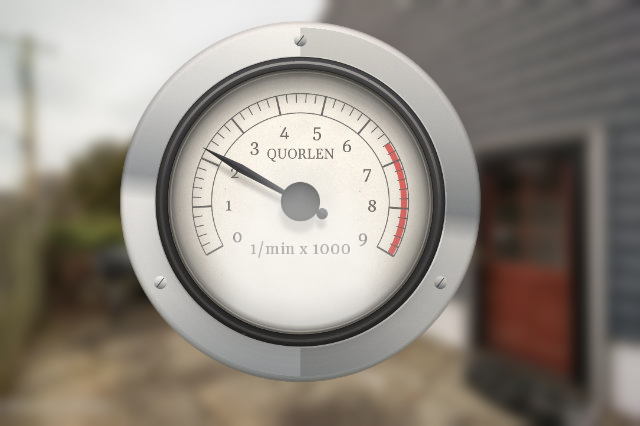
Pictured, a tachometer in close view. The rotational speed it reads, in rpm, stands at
2200 rpm
